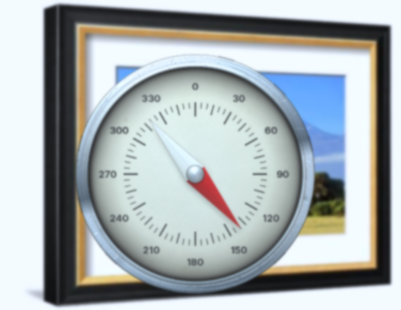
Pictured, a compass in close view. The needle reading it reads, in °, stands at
140 °
